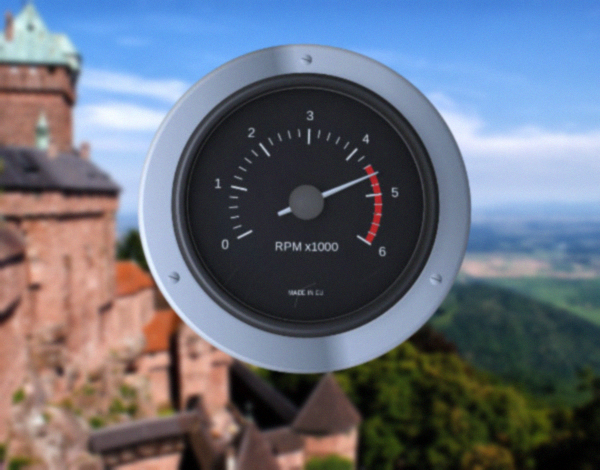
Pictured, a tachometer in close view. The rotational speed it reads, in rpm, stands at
4600 rpm
